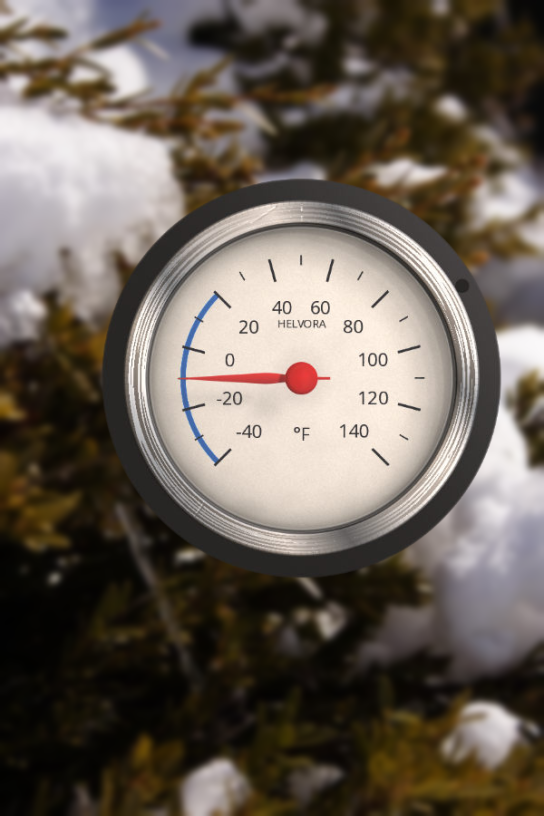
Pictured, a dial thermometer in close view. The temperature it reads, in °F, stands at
-10 °F
